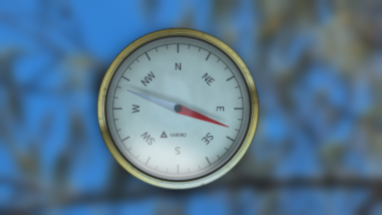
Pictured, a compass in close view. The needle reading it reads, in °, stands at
110 °
